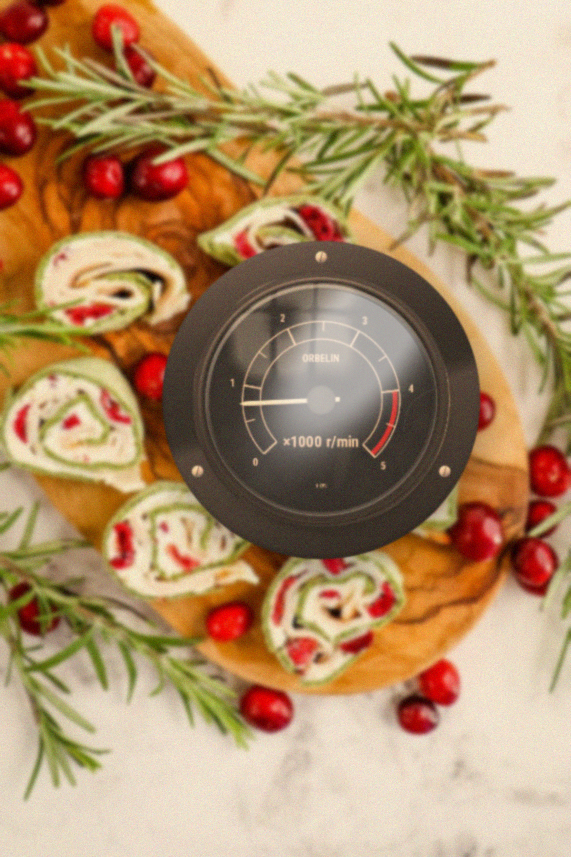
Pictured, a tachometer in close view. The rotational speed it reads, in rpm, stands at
750 rpm
